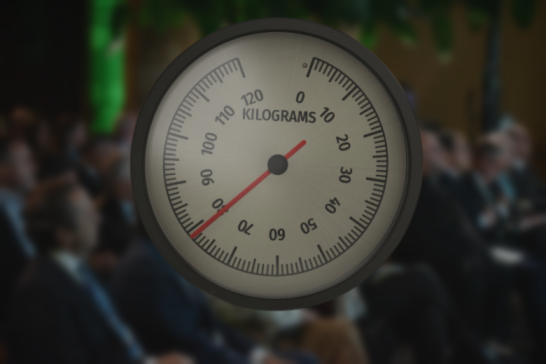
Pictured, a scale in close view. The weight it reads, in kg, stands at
79 kg
